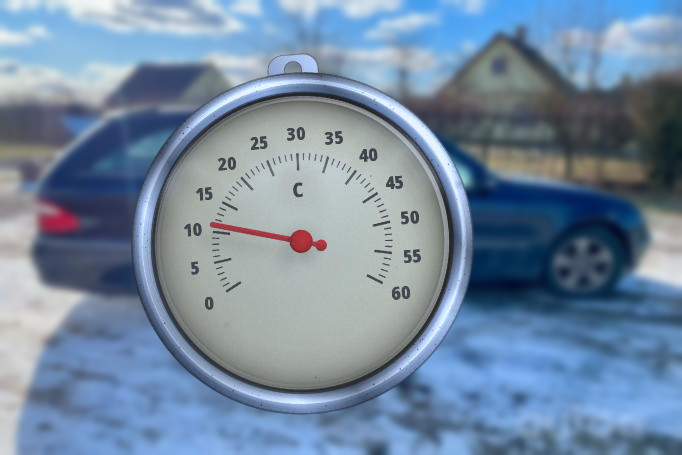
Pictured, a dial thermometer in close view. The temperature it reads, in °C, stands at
11 °C
